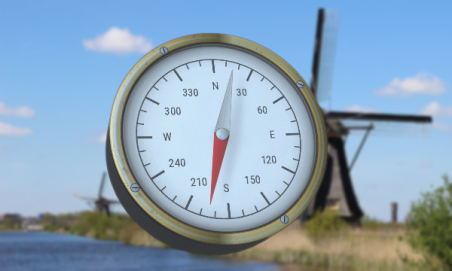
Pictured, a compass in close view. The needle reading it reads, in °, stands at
195 °
